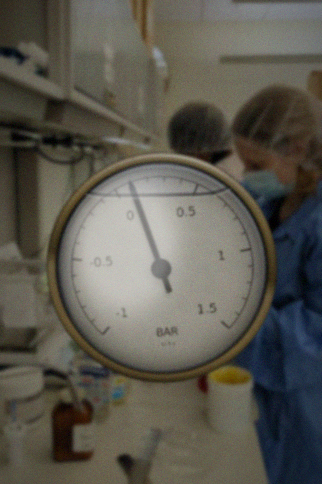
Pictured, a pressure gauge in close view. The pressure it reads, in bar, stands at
0.1 bar
